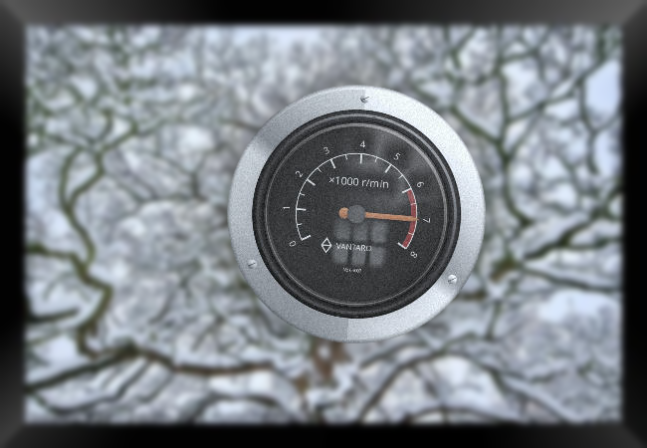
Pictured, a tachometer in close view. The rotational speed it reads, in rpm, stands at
7000 rpm
